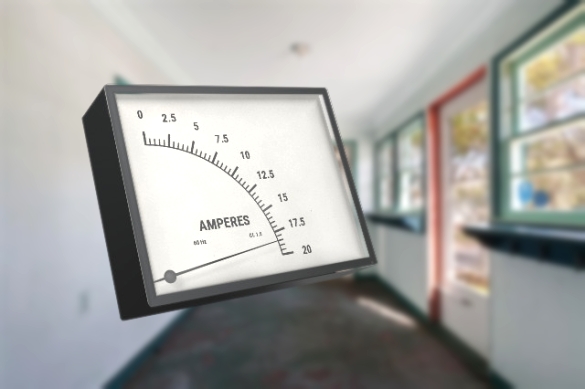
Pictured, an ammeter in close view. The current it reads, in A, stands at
18.5 A
